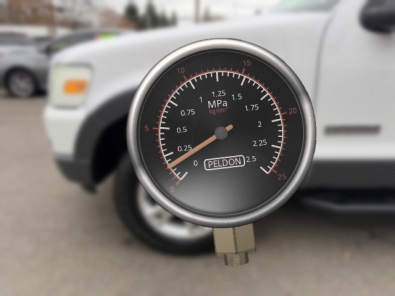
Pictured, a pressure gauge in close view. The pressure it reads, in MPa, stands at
0.15 MPa
